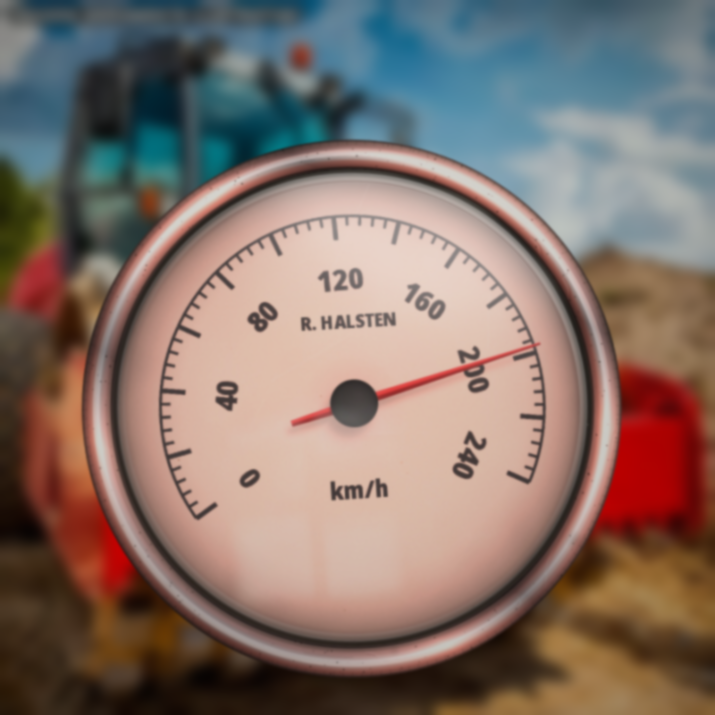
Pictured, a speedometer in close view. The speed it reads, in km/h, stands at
198 km/h
